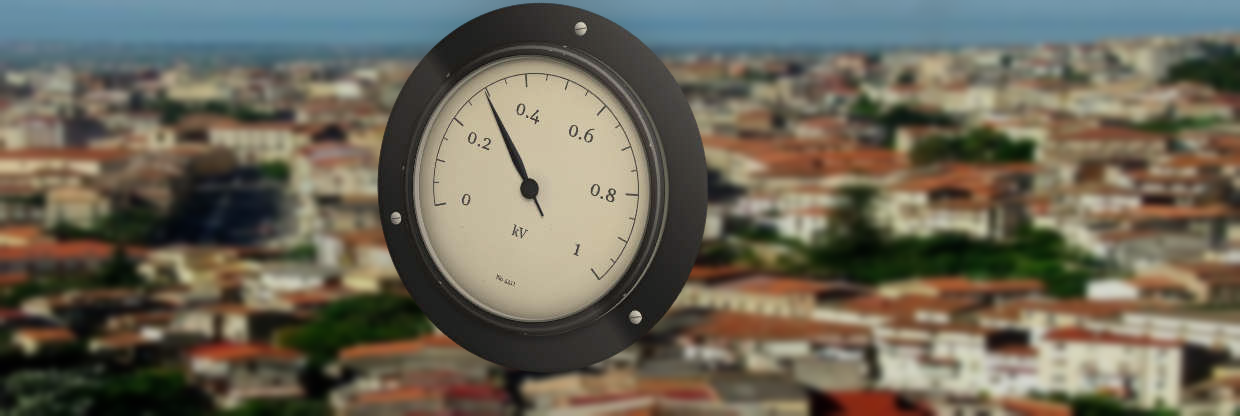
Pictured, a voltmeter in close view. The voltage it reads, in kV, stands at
0.3 kV
